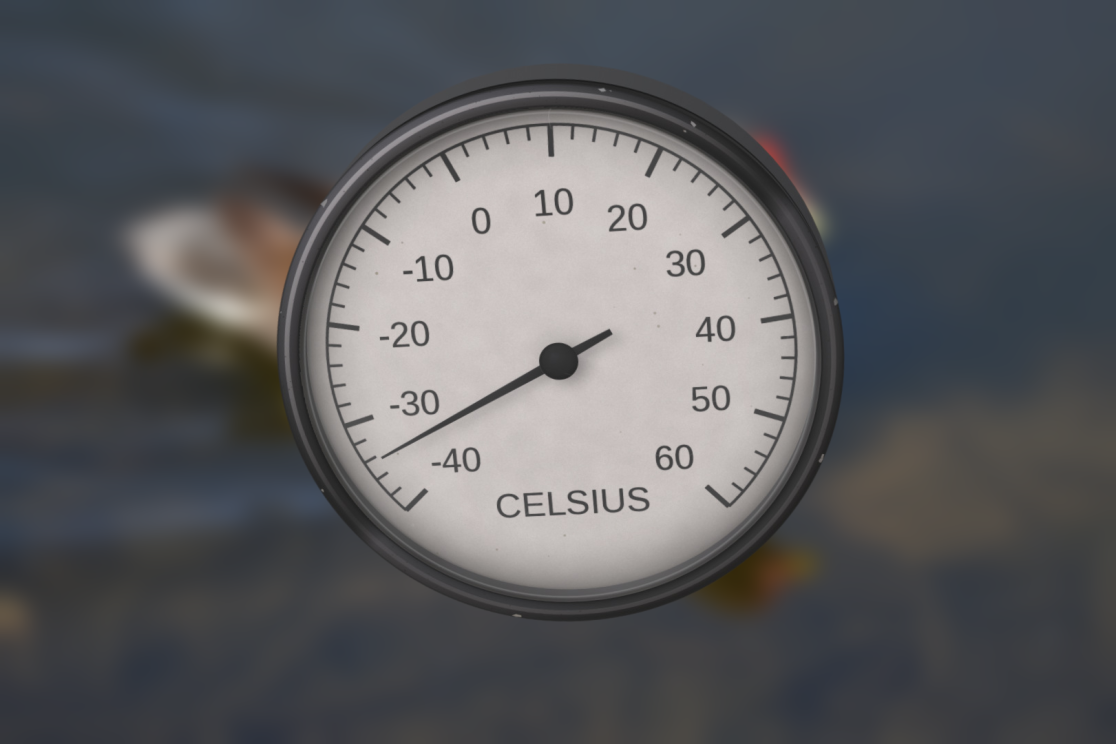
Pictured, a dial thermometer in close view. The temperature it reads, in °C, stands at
-34 °C
